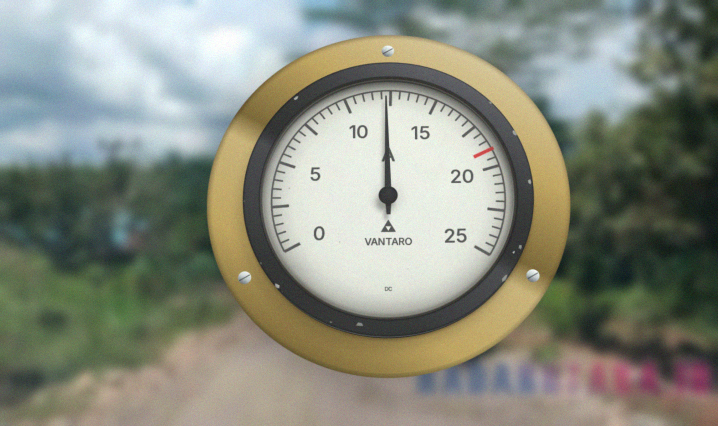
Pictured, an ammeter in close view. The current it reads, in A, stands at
12.25 A
